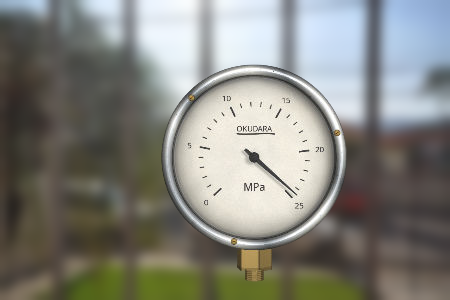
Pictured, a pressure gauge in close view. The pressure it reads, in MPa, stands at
24.5 MPa
